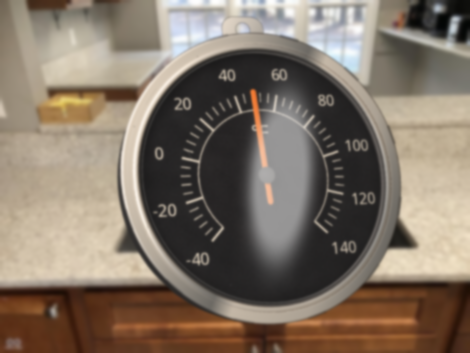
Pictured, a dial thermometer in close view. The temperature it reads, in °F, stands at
48 °F
